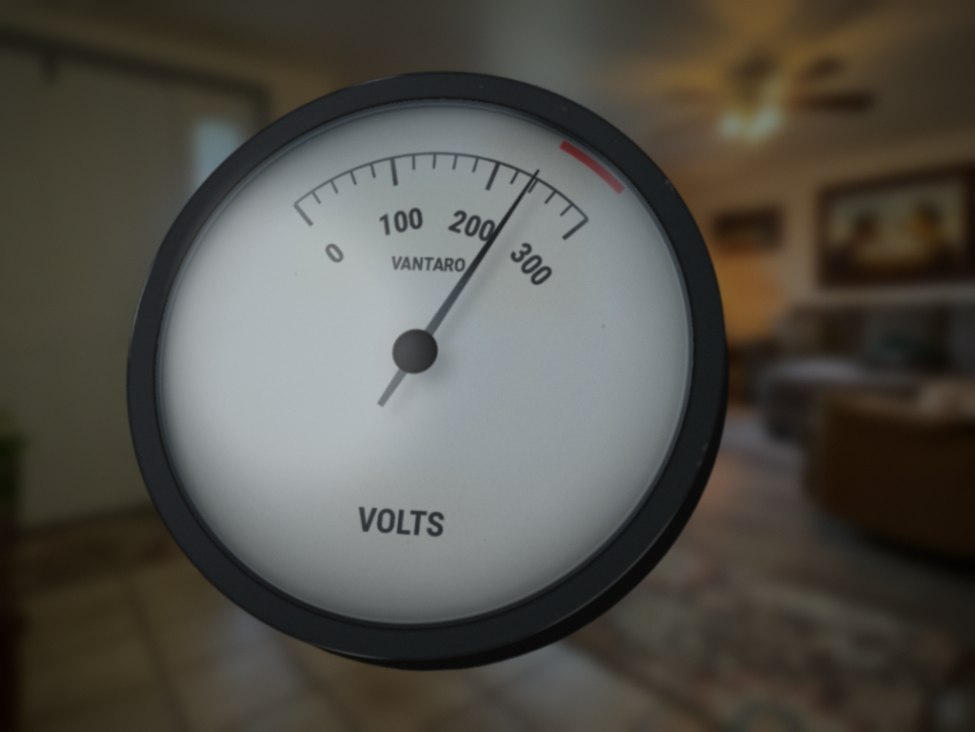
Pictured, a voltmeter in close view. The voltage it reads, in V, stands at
240 V
